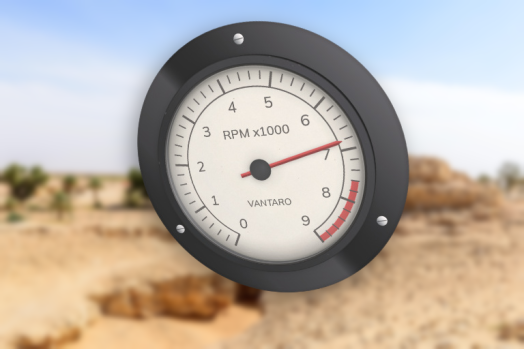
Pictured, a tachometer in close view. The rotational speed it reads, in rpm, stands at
6800 rpm
